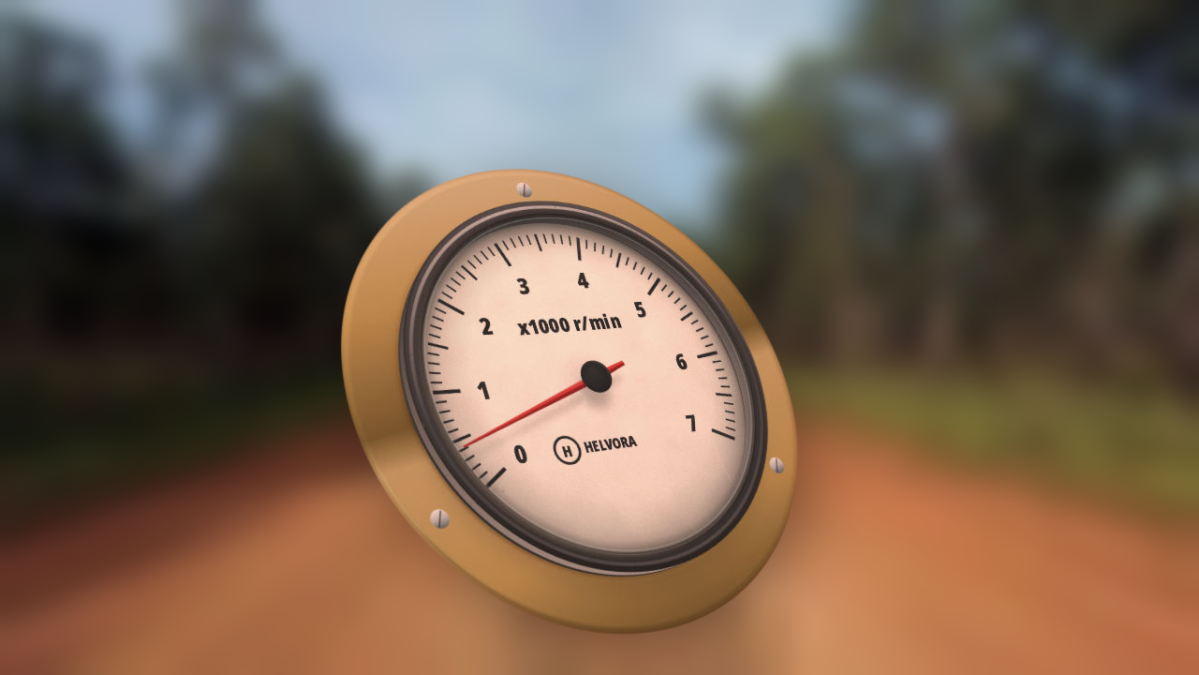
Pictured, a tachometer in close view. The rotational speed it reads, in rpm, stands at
400 rpm
